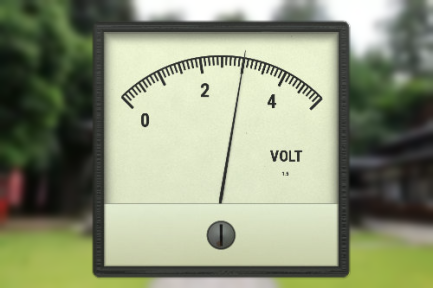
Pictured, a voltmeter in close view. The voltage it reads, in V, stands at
3 V
